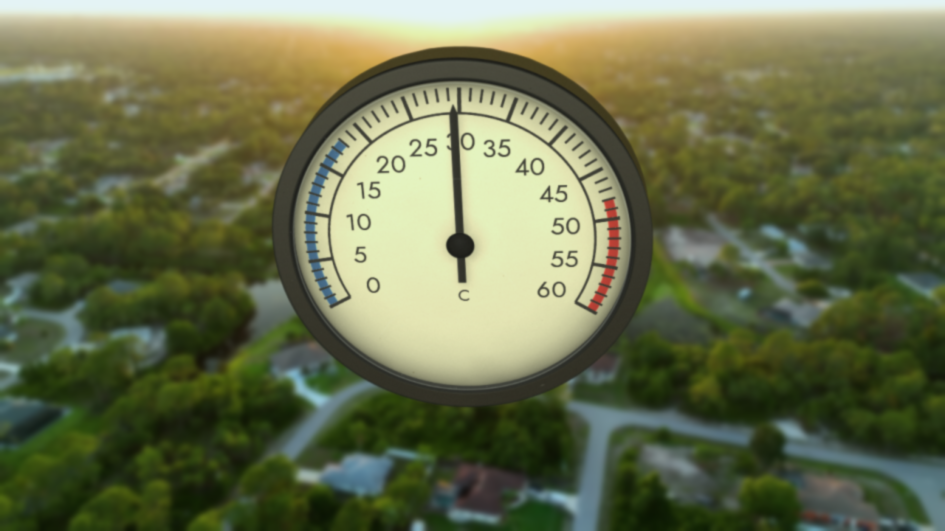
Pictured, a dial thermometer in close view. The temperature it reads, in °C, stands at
29.5 °C
